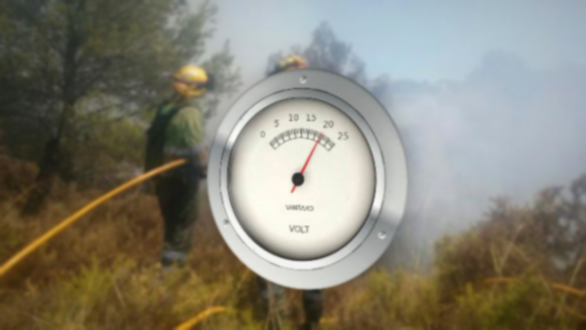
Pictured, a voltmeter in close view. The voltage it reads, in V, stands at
20 V
